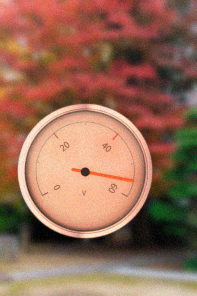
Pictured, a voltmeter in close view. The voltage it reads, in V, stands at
55 V
